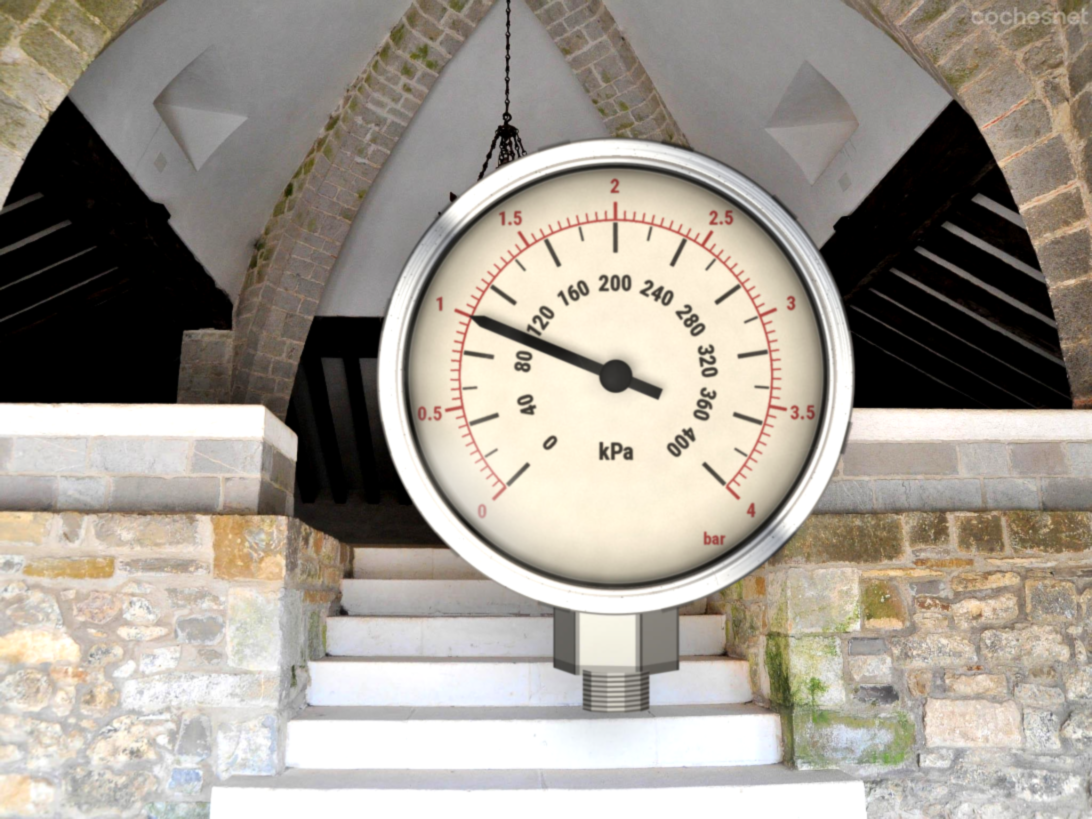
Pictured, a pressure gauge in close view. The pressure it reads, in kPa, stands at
100 kPa
